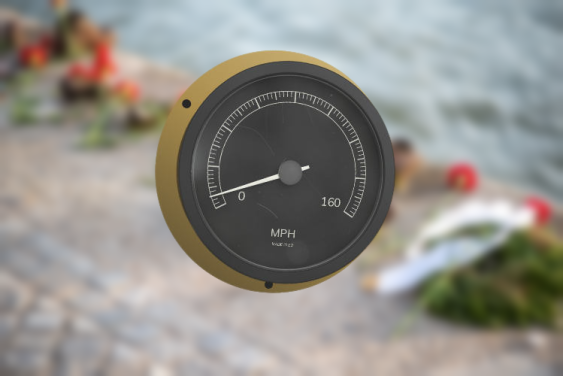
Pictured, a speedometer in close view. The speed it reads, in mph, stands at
6 mph
